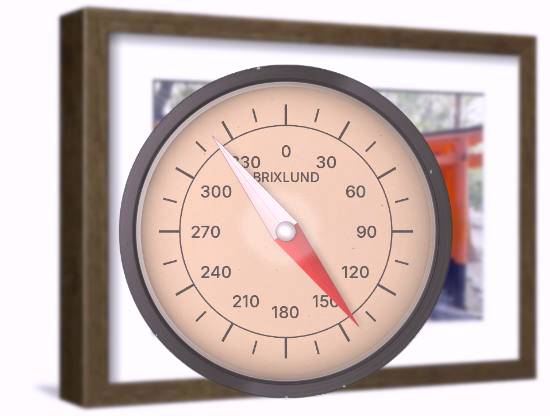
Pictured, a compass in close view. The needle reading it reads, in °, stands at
142.5 °
